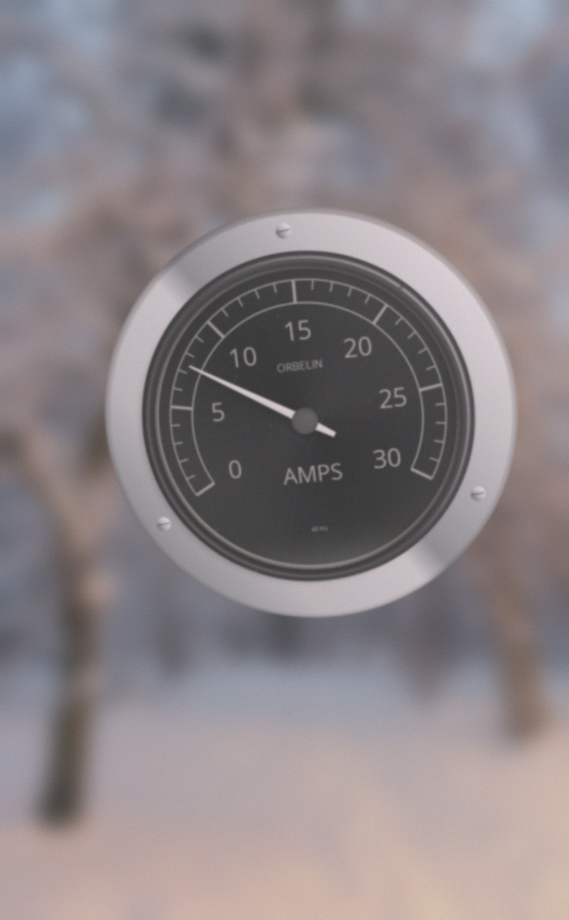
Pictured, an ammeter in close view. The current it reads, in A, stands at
7.5 A
